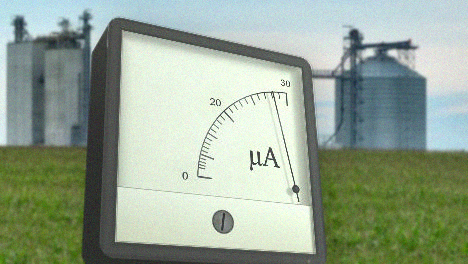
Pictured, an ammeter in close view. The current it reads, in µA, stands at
28 µA
